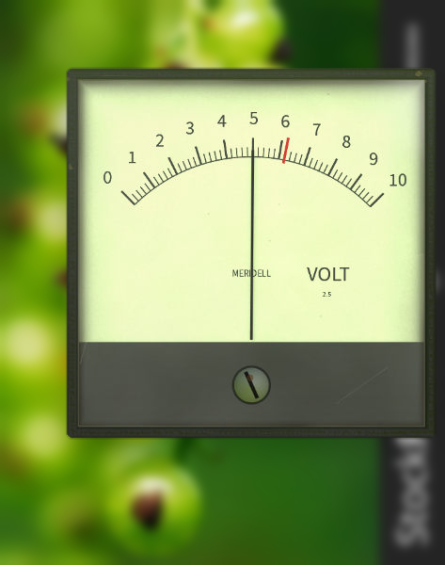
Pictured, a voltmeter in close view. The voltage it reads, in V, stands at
5 V
